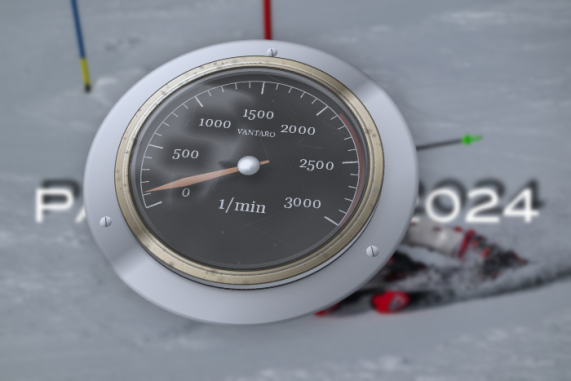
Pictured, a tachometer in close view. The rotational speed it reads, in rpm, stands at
100 rpm
